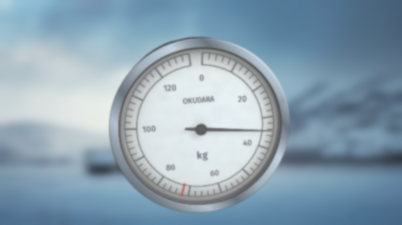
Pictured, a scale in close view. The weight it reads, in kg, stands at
34 kg
